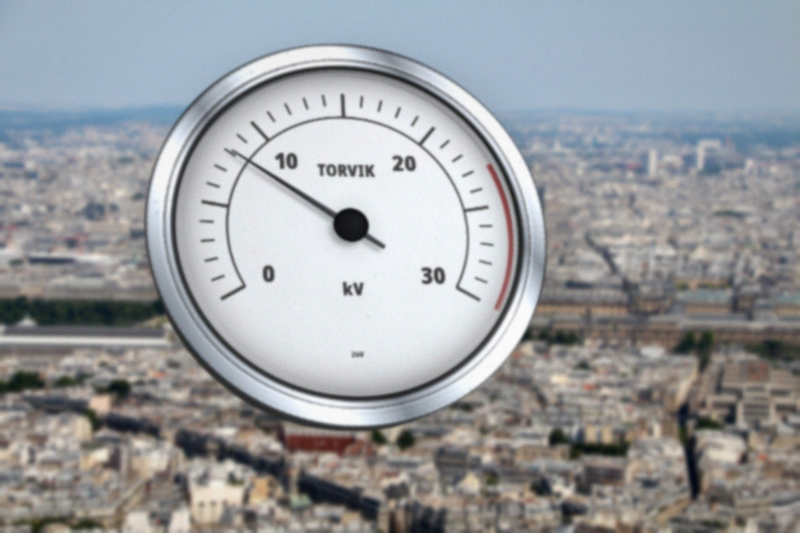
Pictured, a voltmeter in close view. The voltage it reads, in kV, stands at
8 kV
